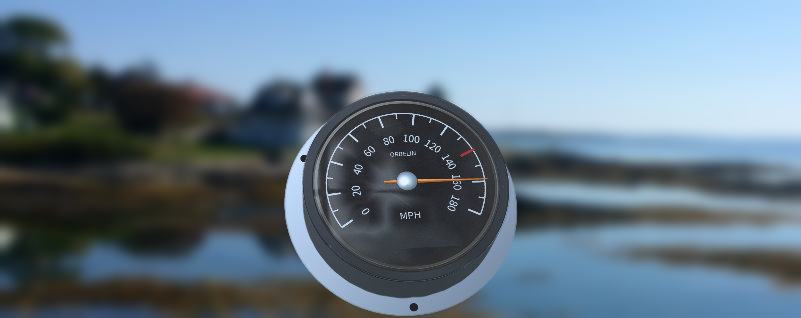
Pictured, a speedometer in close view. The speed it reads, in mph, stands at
160 mph
